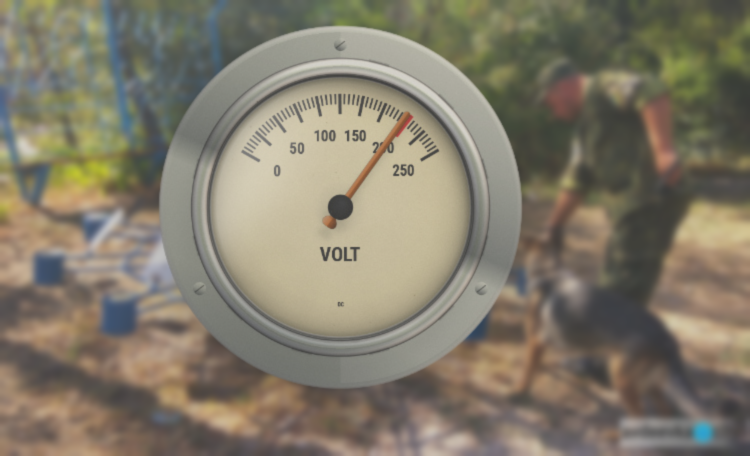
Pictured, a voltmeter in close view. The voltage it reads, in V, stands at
200 V
